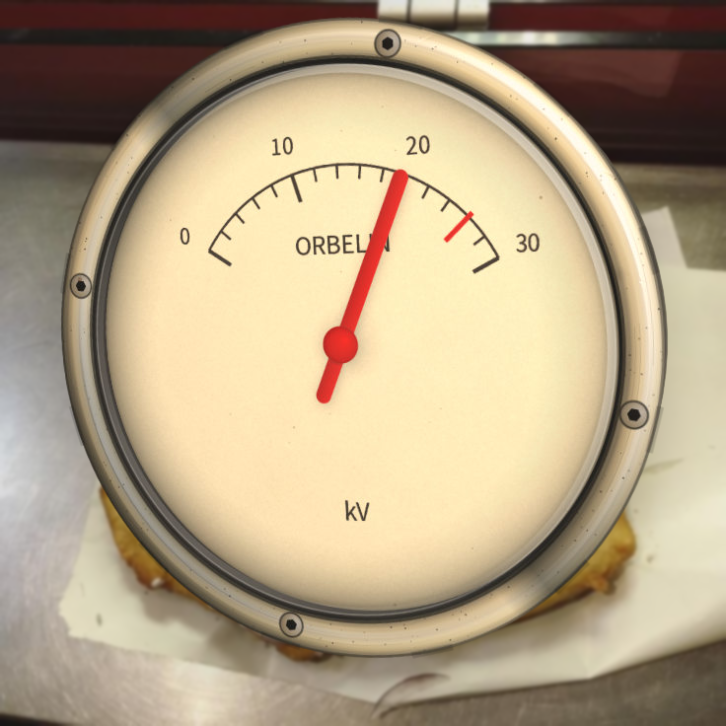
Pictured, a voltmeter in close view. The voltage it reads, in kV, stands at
20 kV
